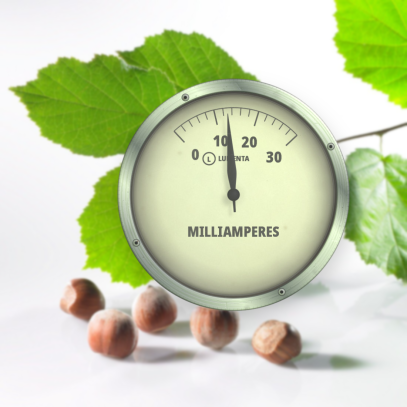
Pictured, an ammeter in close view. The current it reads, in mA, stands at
13 mA
